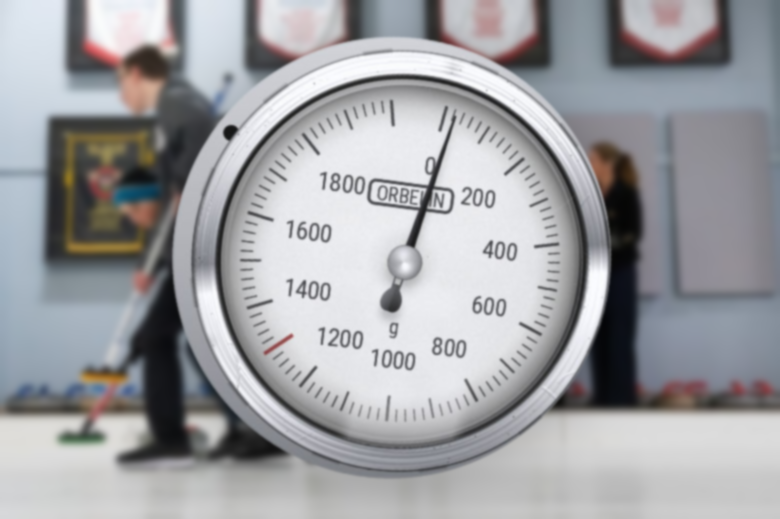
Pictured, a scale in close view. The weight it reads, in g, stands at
20 g
